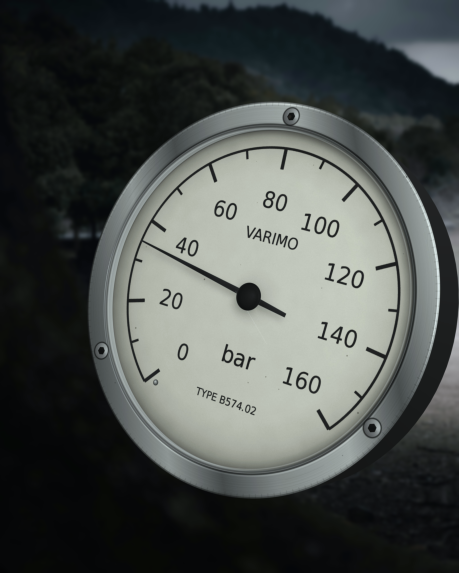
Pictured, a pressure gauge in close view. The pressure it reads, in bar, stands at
35 bar
